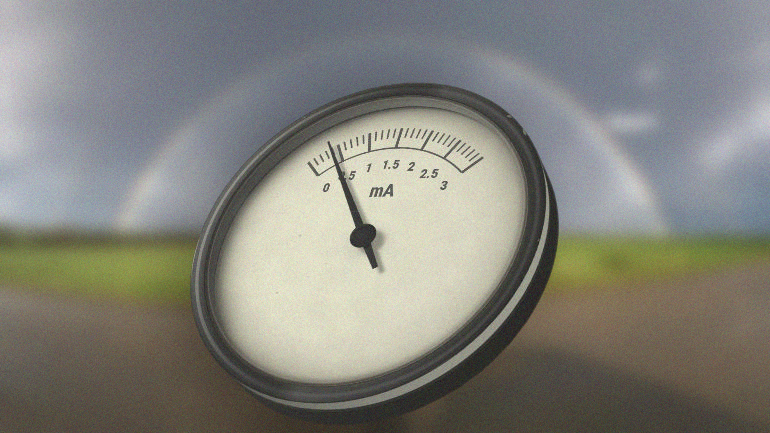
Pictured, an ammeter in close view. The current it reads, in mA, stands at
0.4 mA
